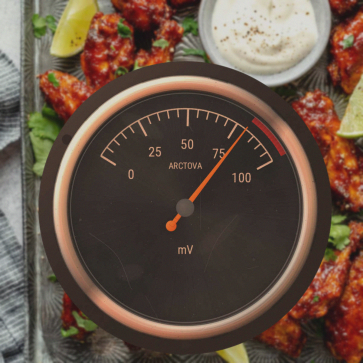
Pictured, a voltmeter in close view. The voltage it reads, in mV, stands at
80 mV
